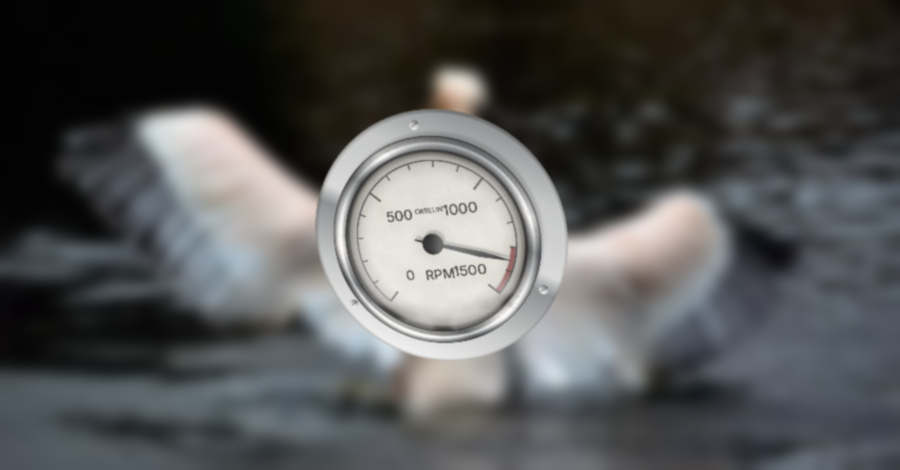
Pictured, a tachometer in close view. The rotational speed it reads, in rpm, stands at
1350 rpm
